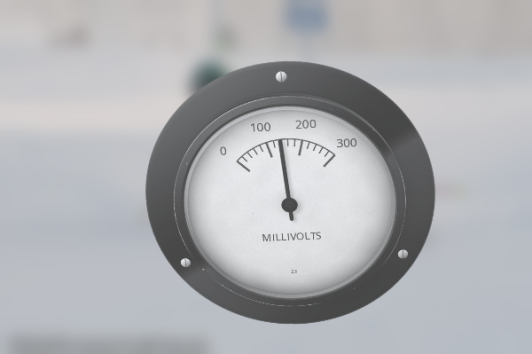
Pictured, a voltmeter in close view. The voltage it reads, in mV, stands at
140 mV
